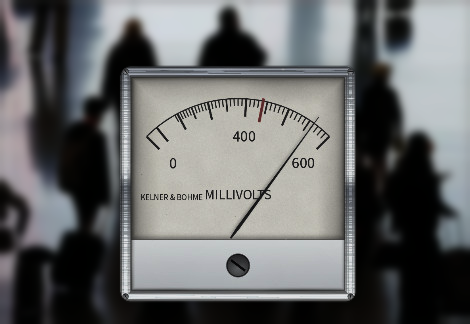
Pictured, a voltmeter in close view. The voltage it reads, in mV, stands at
560 mV
